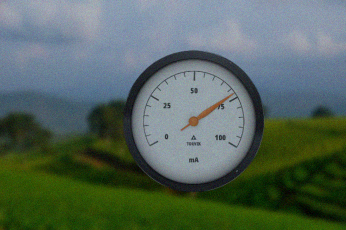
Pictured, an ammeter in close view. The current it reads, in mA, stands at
72.5 mA
